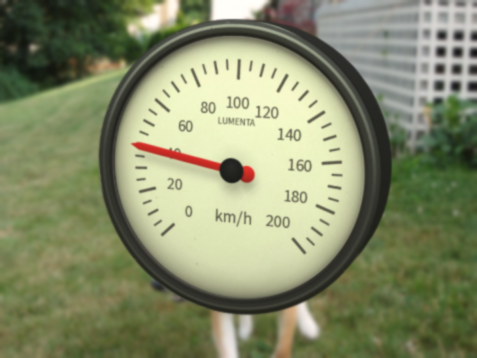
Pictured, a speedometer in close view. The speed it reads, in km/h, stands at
40 km/h
